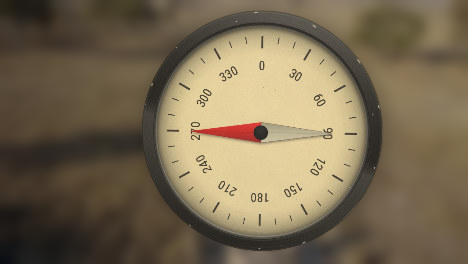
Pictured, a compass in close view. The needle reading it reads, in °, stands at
270 °
